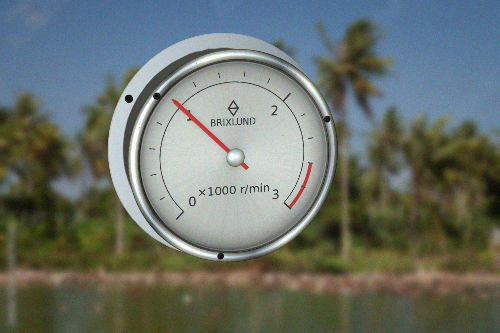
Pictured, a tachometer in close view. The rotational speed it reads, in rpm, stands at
1000 rpm
